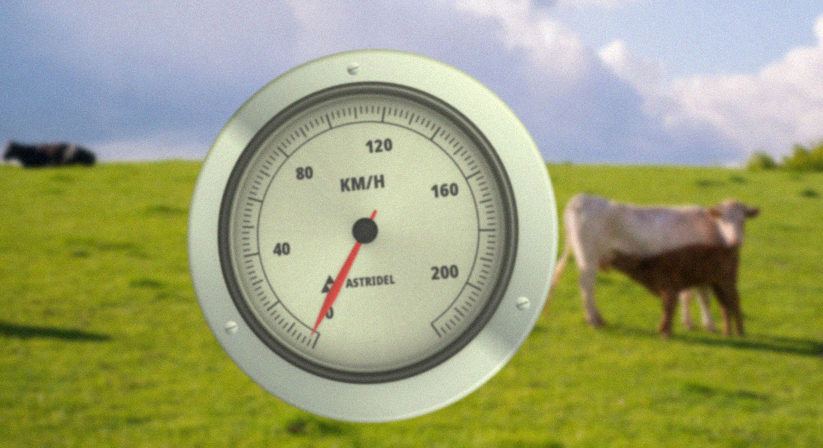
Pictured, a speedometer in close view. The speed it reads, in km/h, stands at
2 km/h
